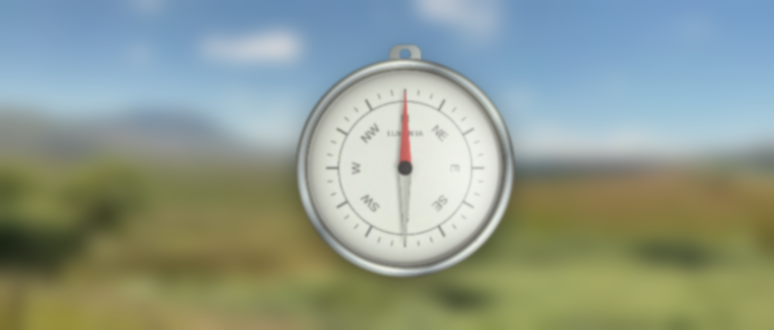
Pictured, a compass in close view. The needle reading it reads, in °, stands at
0 °
